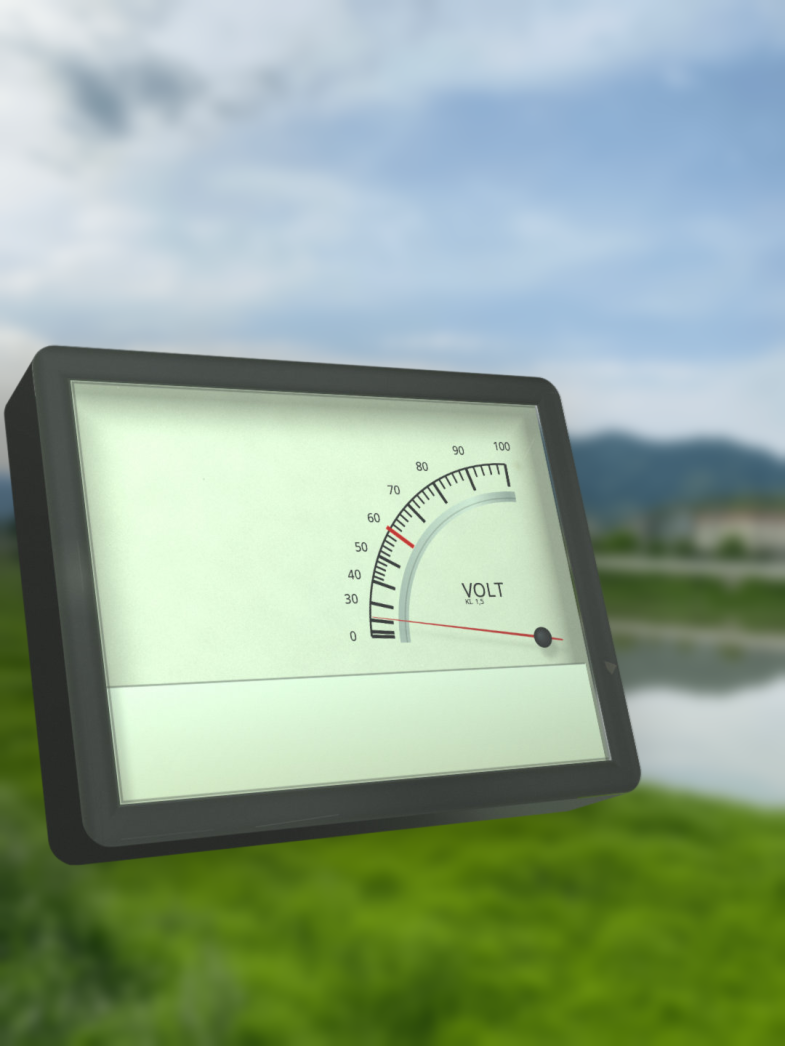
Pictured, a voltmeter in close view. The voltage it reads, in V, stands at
20 V
